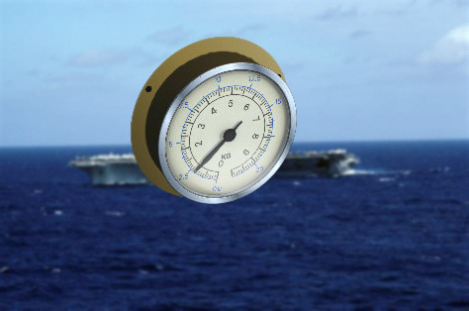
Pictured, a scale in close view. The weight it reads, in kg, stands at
1 kg
